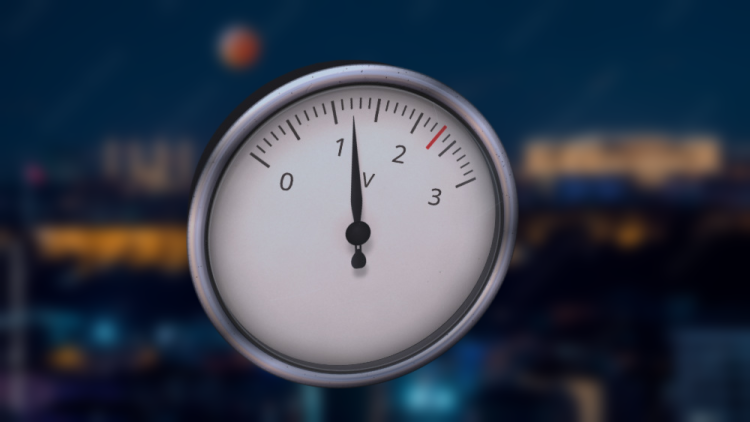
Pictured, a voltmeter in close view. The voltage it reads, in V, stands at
1.2 V
